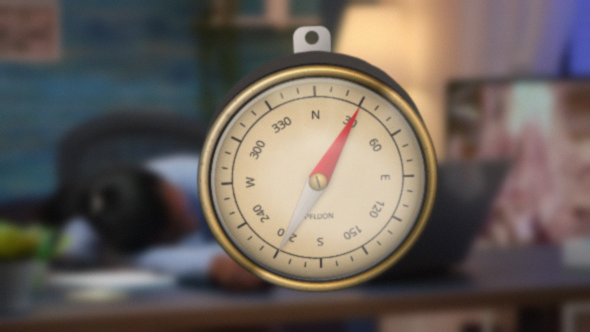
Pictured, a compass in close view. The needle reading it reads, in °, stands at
30 °
